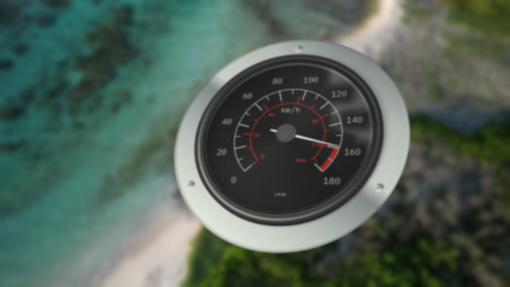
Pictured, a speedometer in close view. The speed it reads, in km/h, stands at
160 km/h
